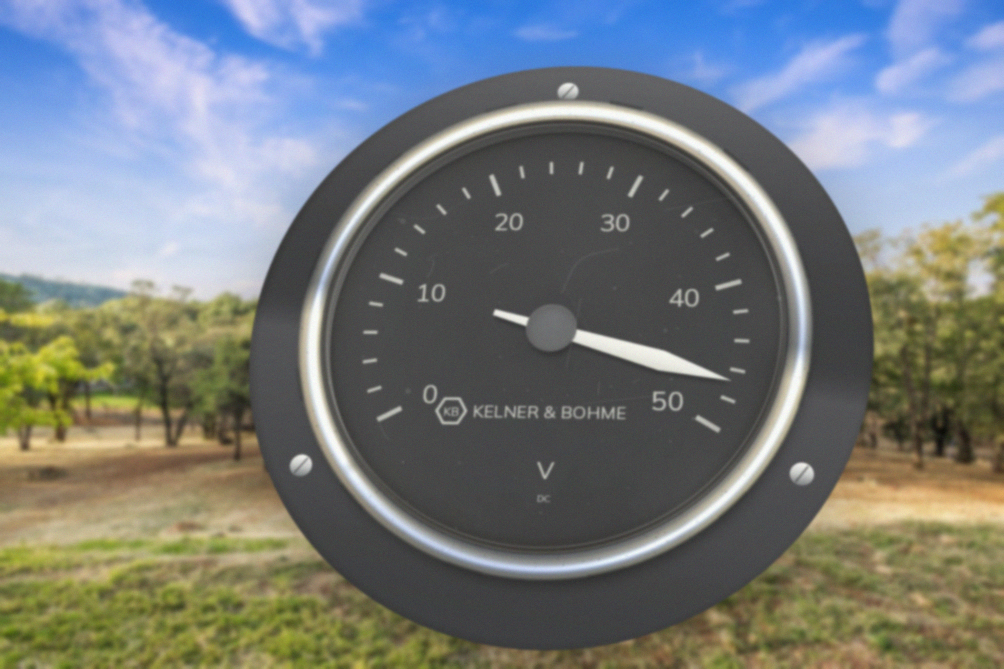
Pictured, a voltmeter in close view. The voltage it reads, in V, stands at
47 V
